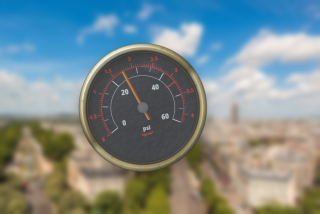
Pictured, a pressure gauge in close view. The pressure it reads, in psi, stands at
25 psi
